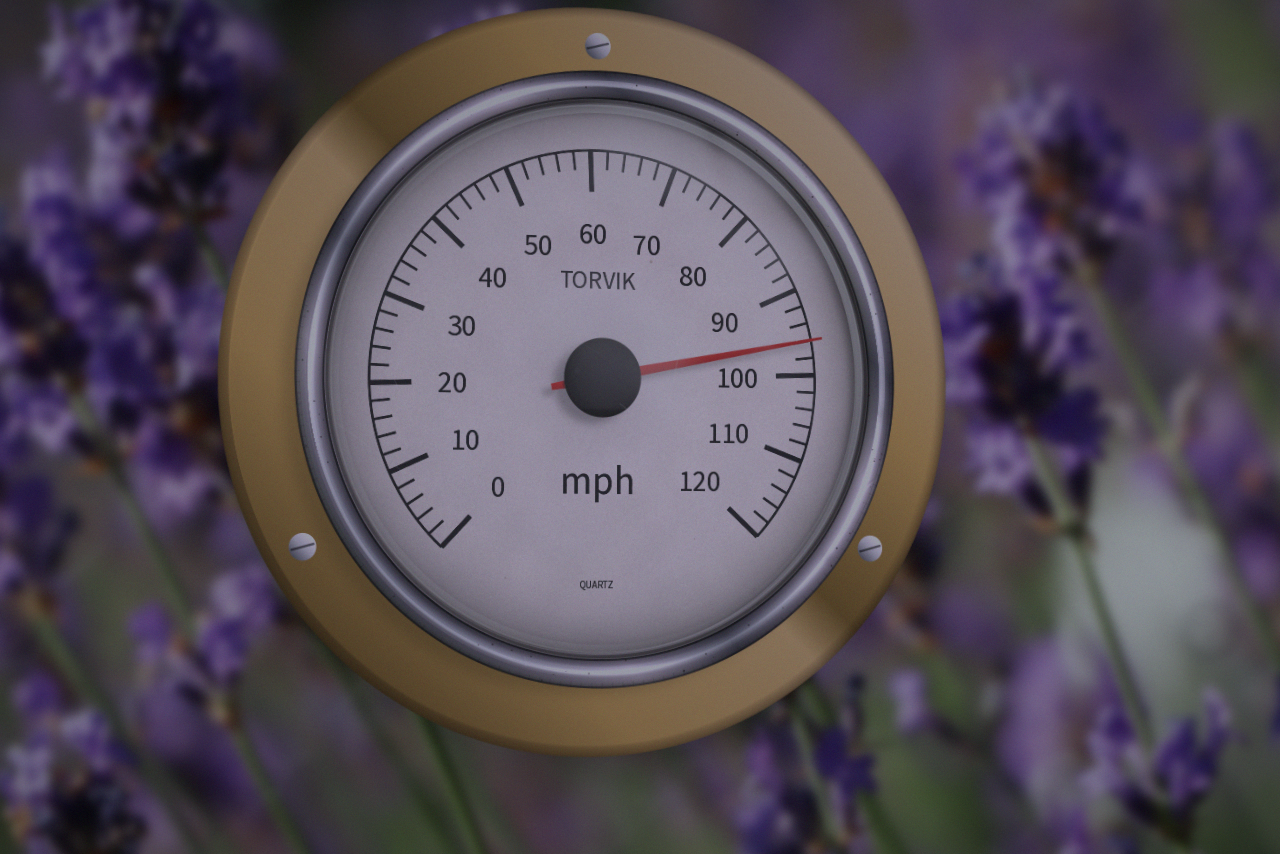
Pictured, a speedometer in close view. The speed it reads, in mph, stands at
96 mph
